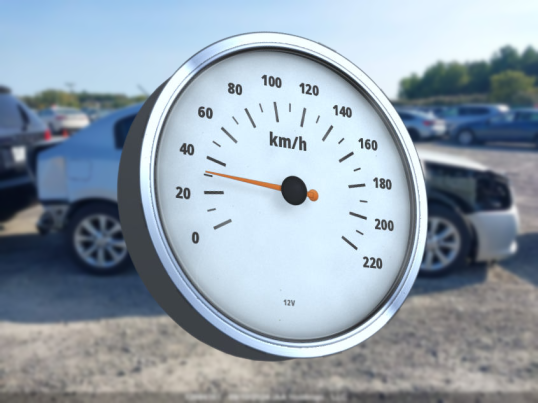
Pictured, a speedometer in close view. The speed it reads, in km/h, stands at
30 km/h
